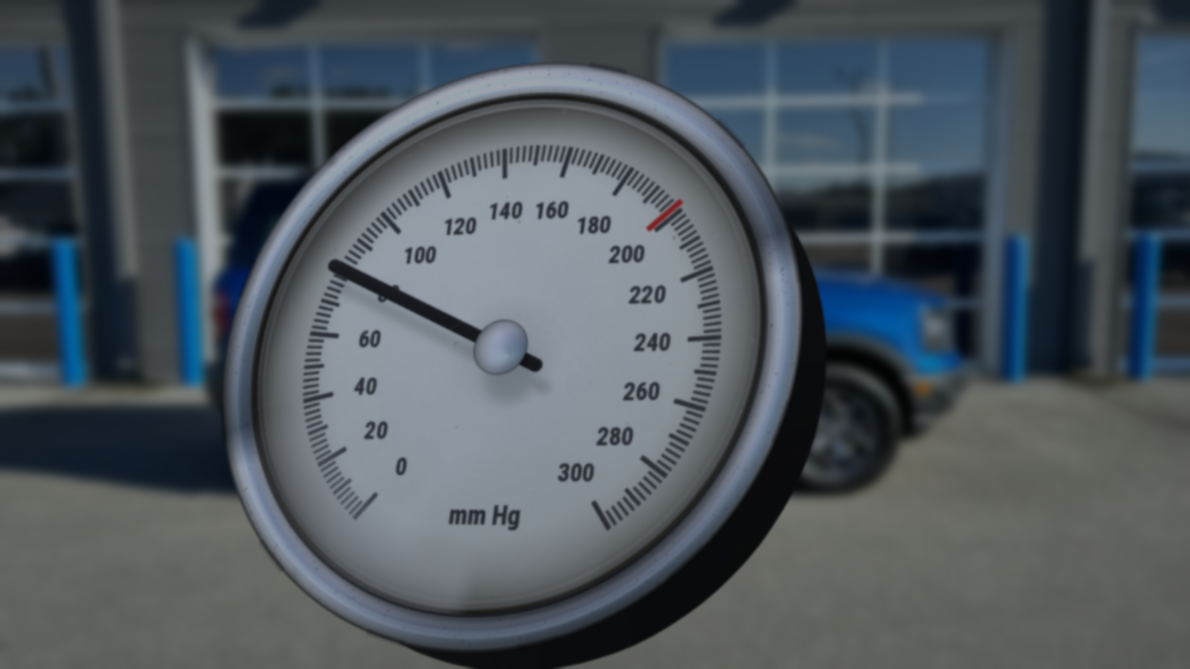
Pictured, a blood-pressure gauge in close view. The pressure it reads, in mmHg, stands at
80 mmHg
